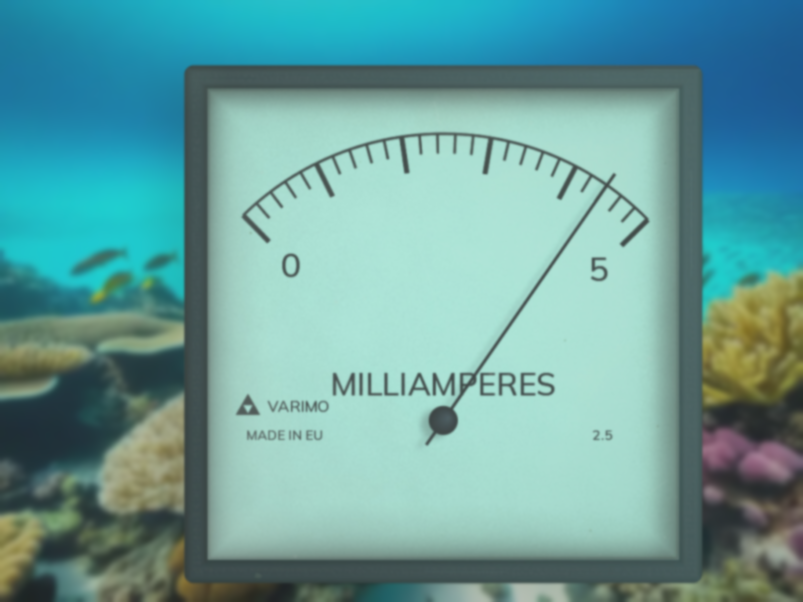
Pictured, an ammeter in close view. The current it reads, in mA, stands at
4.4 mA
